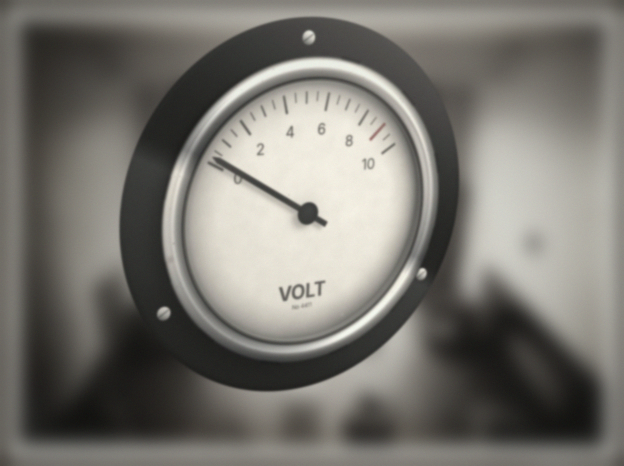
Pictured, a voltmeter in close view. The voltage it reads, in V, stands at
0.25 V
